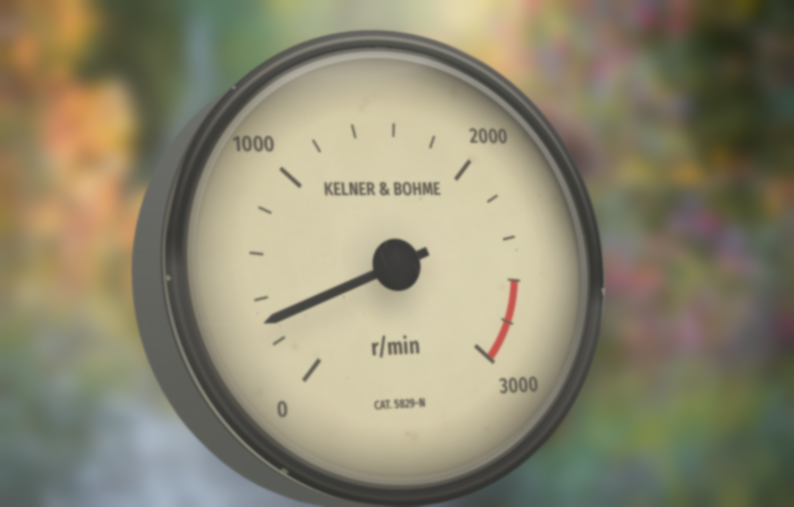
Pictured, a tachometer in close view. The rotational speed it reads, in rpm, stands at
300 rpm
